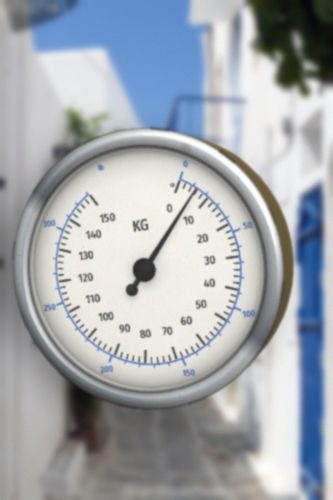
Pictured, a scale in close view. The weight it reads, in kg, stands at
6 kg
